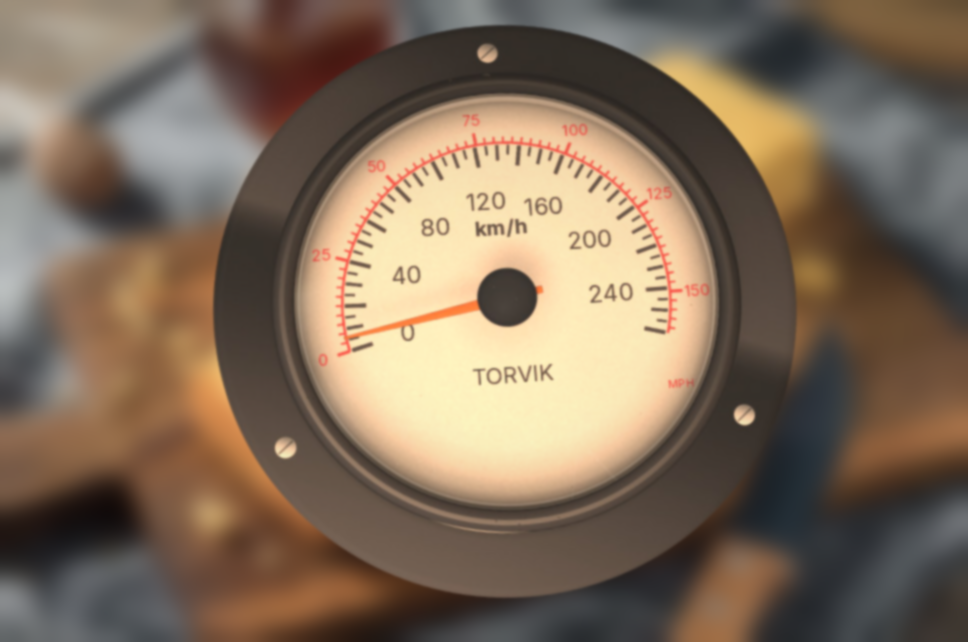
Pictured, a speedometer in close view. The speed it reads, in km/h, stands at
5 km/h
